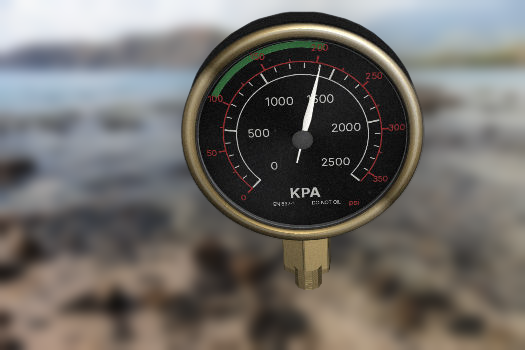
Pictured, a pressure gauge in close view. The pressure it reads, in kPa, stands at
1400 kPa
